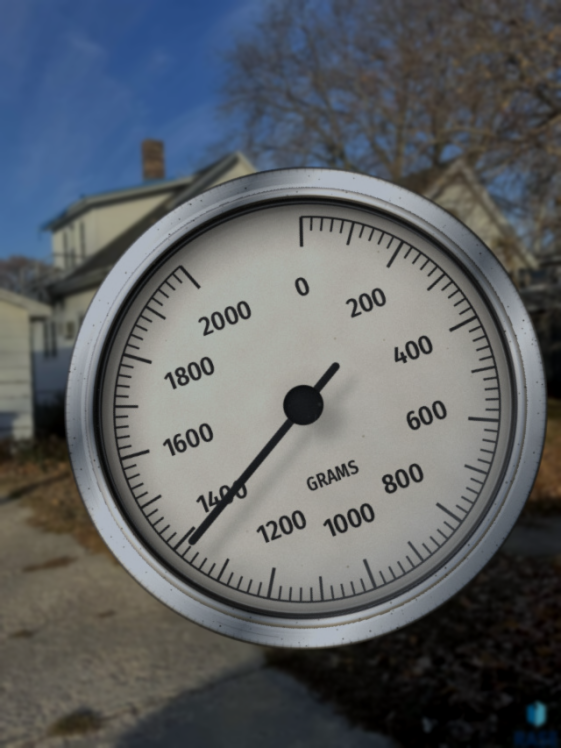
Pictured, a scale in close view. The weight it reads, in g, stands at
1380 g
